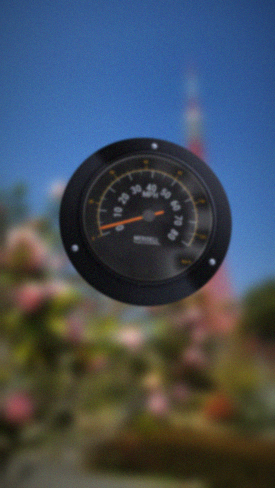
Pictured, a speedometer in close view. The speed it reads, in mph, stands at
2.5 mph
